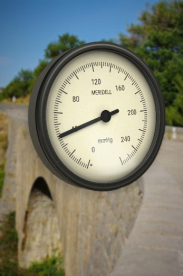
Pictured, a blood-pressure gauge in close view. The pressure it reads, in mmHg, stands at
40 mmHg
